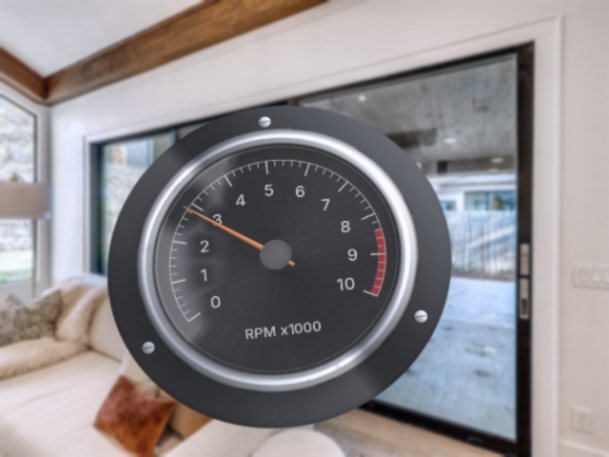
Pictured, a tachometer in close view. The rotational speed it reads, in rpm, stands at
2800 rpm
